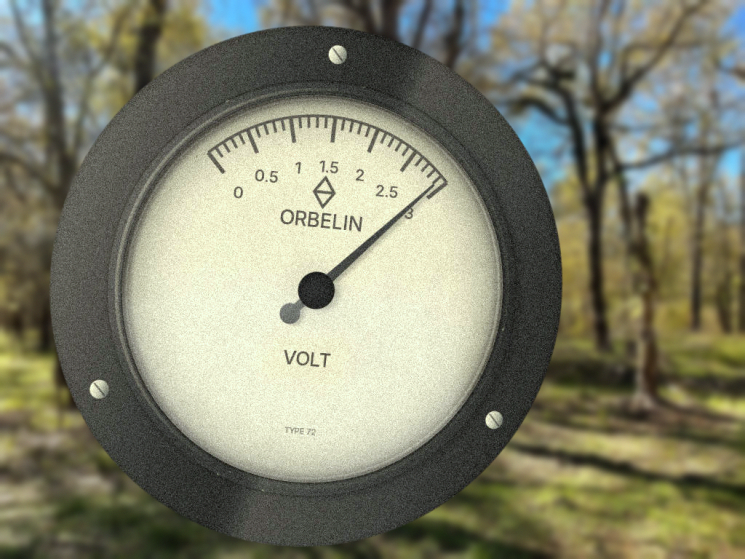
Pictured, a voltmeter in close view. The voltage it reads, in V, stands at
2.9 V
